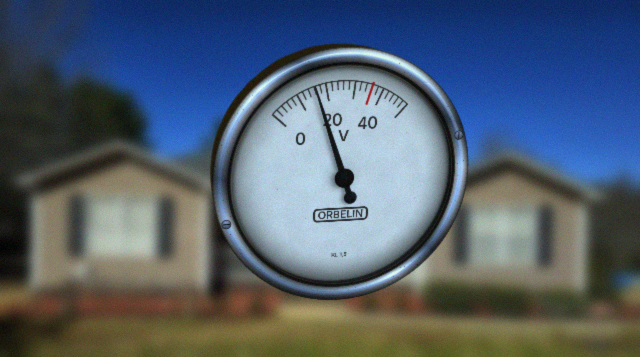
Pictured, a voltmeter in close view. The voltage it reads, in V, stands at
16 V
